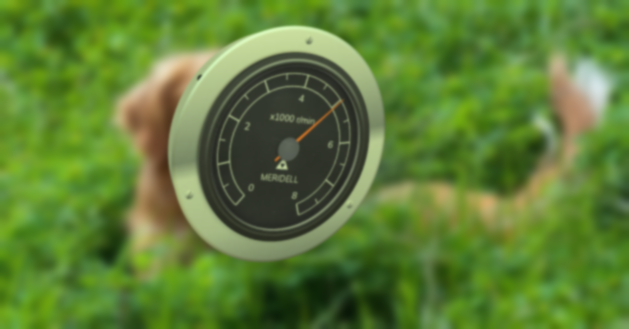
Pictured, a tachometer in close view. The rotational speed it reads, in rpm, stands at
5000 rpm
